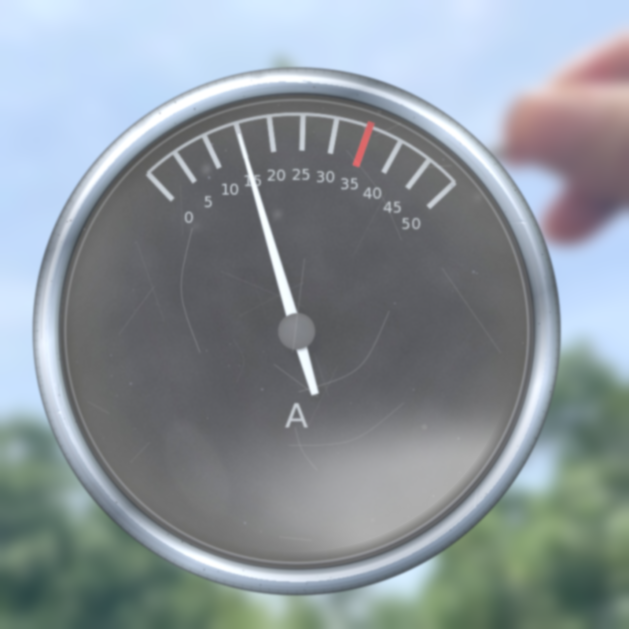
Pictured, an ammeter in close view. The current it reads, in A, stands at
15 A
